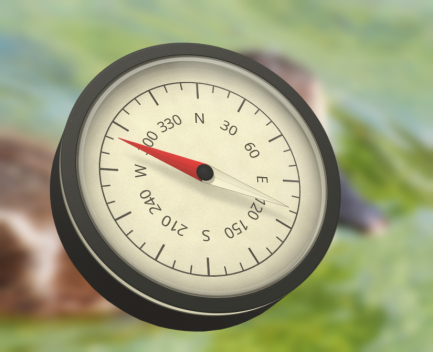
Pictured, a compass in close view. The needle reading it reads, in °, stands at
290 °
